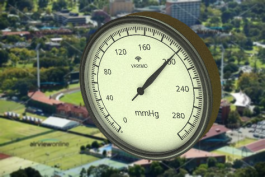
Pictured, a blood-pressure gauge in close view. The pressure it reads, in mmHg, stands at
200 mmHg
